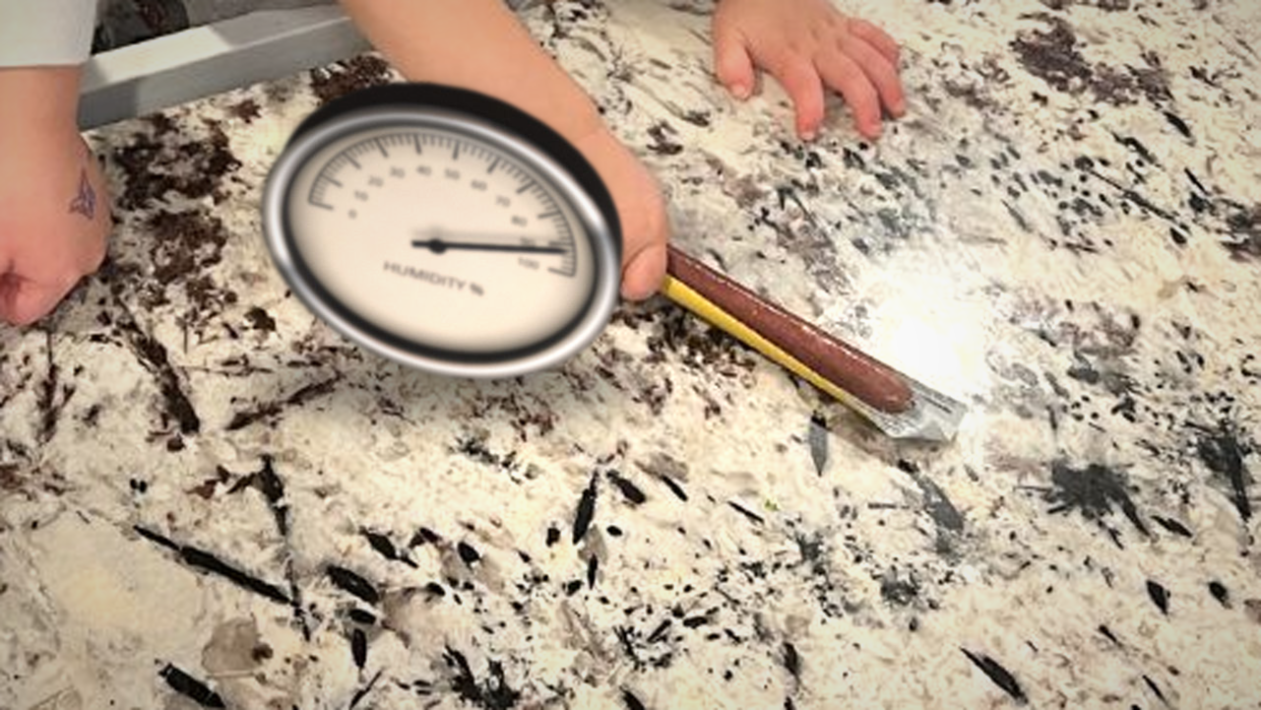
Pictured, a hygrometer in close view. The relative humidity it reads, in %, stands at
90 %
